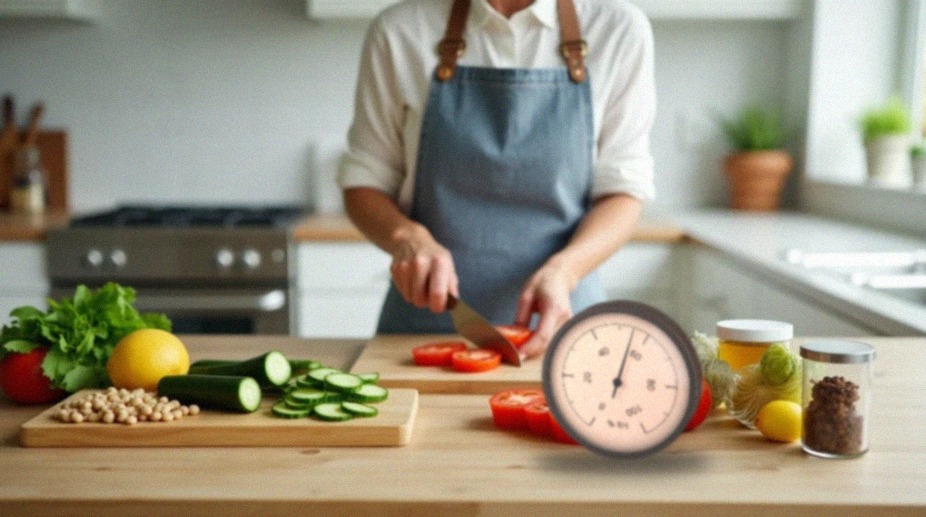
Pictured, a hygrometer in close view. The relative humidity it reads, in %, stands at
55 %
